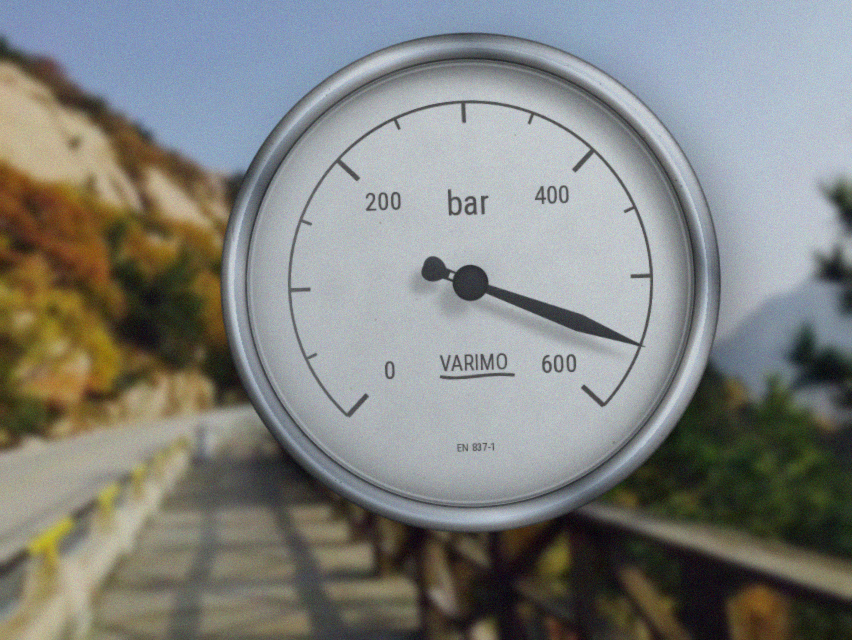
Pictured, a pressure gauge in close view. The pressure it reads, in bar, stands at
550 bar
